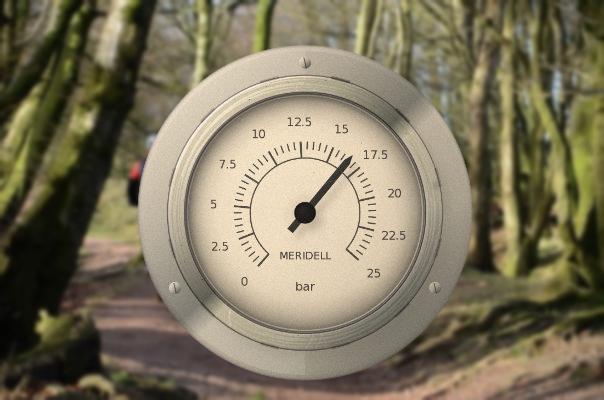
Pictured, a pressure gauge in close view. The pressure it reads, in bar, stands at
16.5 bar
